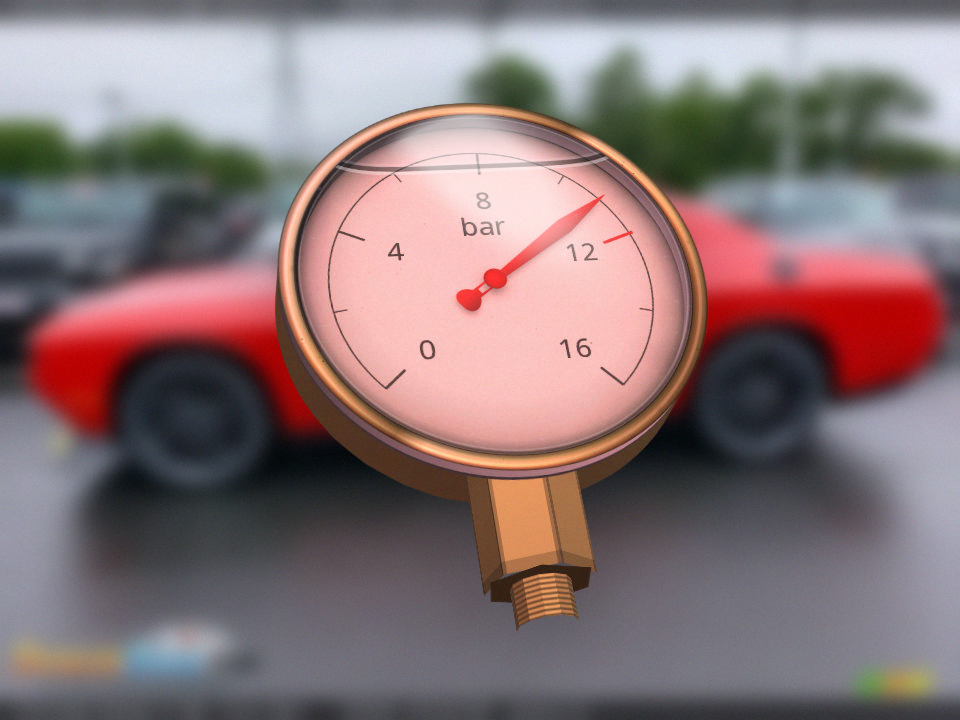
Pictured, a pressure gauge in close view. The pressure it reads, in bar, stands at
11 bar
